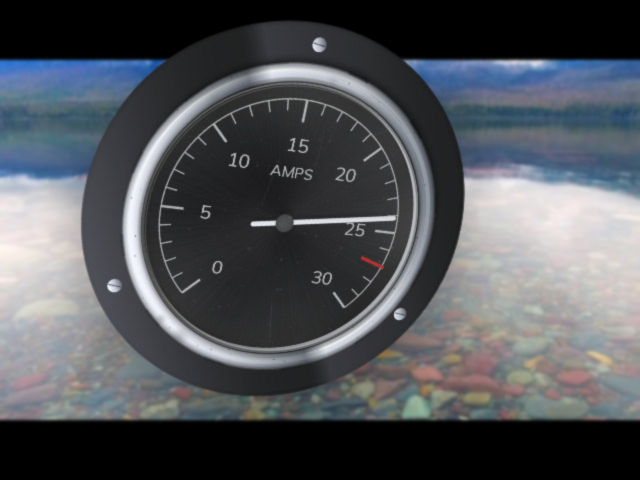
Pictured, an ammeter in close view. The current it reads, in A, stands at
24 A
